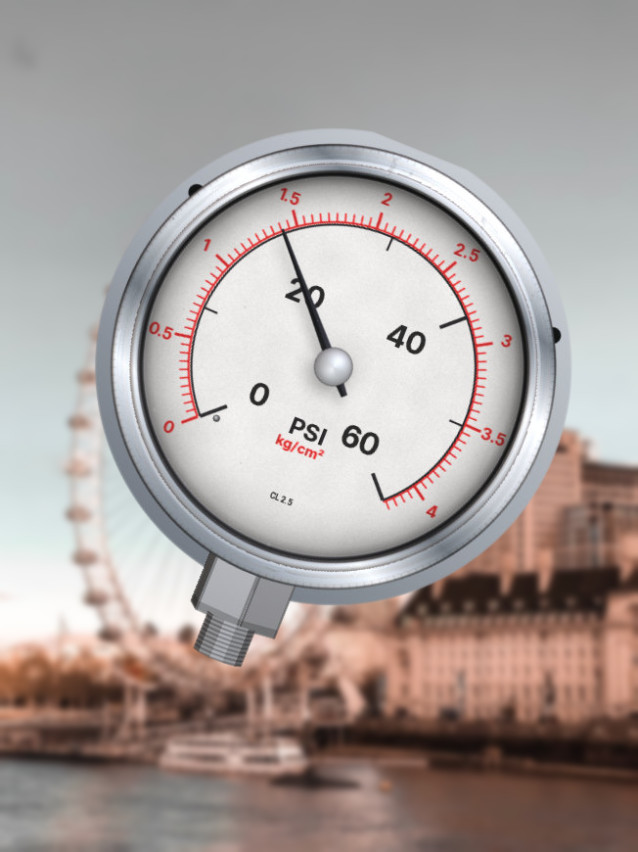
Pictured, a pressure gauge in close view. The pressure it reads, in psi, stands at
20 psi
